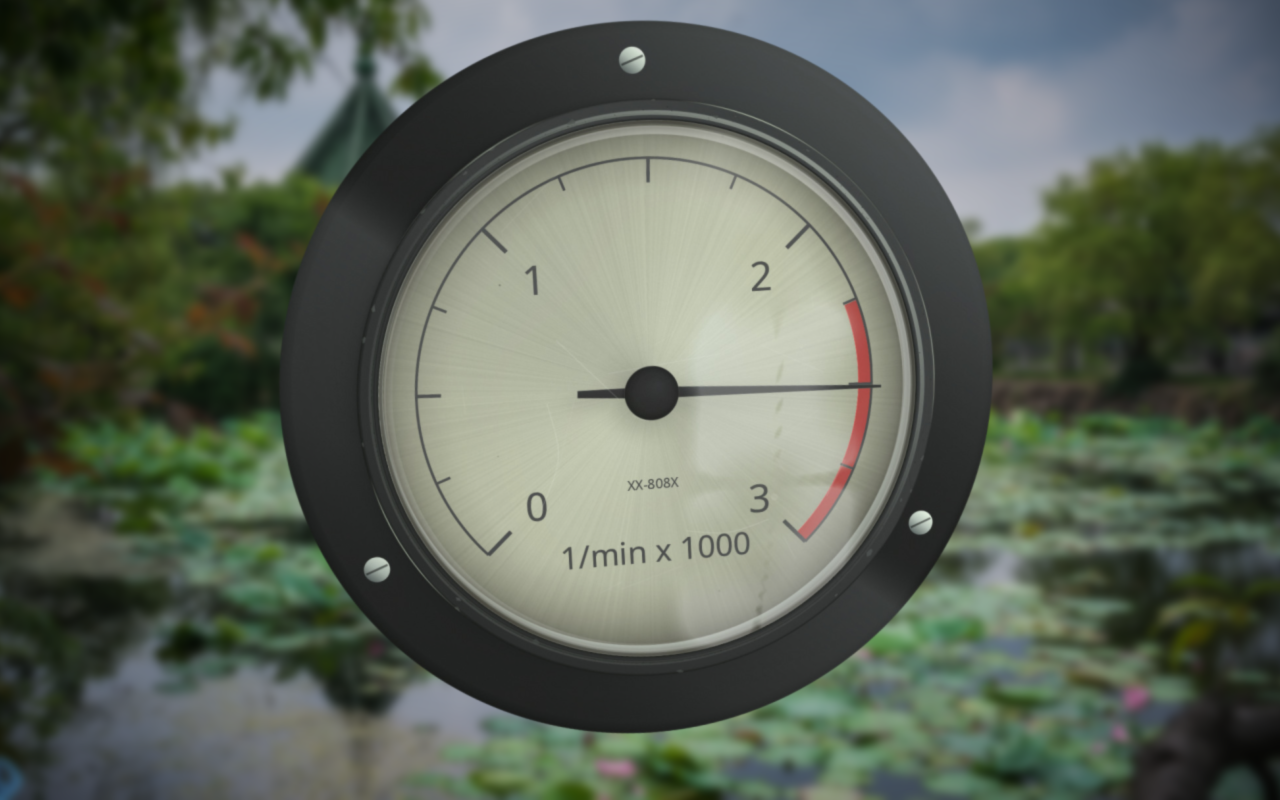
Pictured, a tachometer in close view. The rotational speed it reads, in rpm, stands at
2500 rpm
